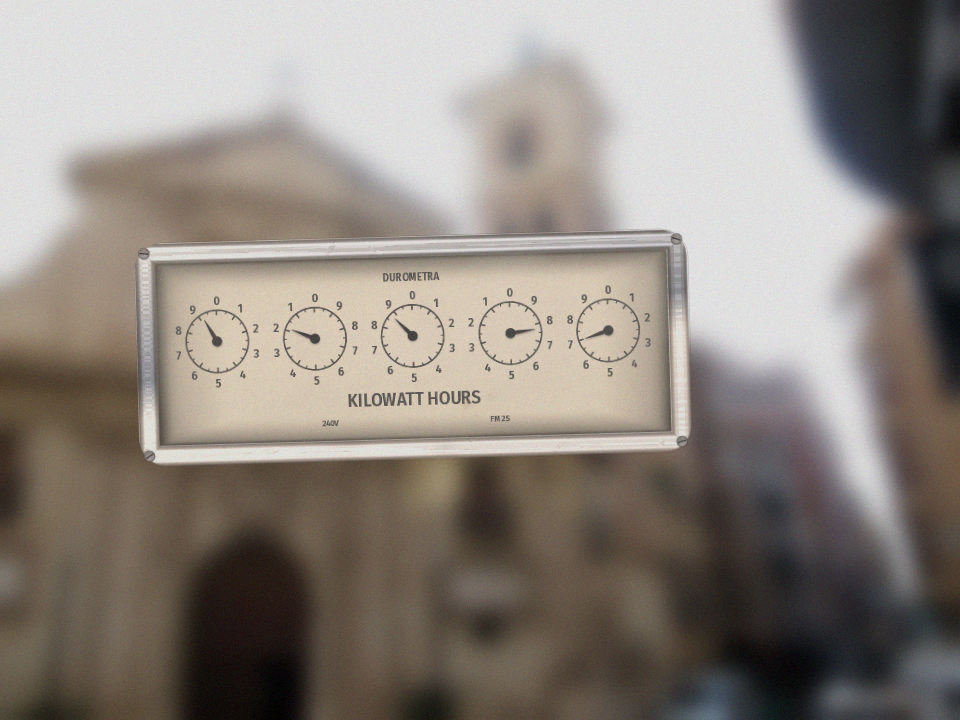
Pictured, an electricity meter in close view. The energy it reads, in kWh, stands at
91877 kWh
